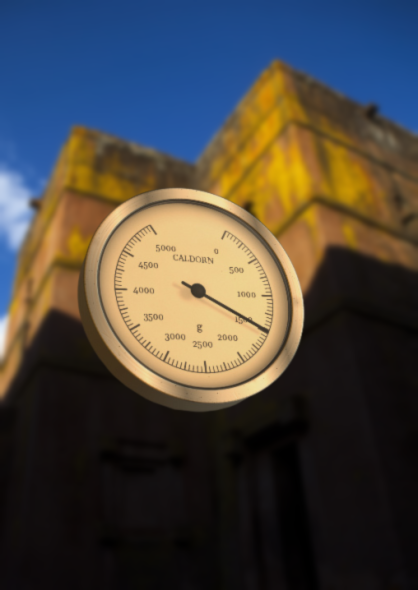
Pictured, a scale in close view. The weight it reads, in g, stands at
1500 g
